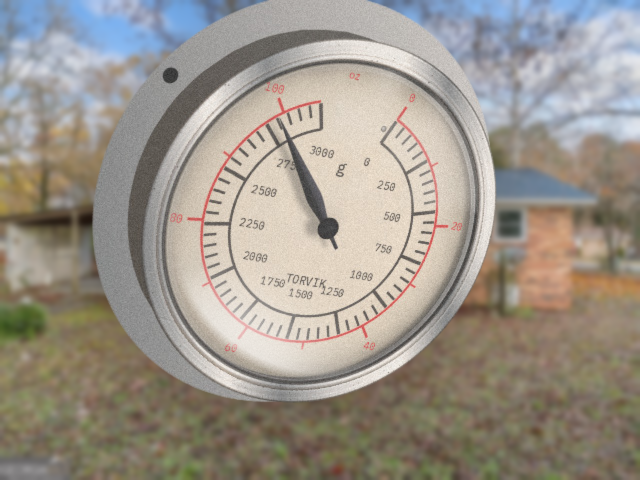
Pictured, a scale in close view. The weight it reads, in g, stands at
2800 g
